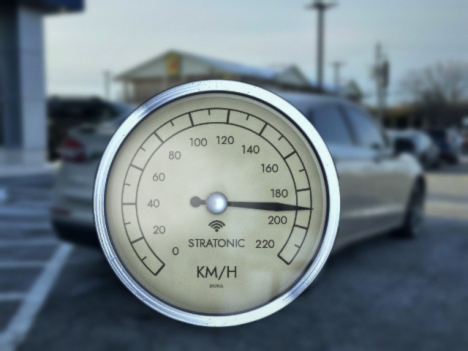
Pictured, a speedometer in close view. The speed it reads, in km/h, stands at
190 km/h
